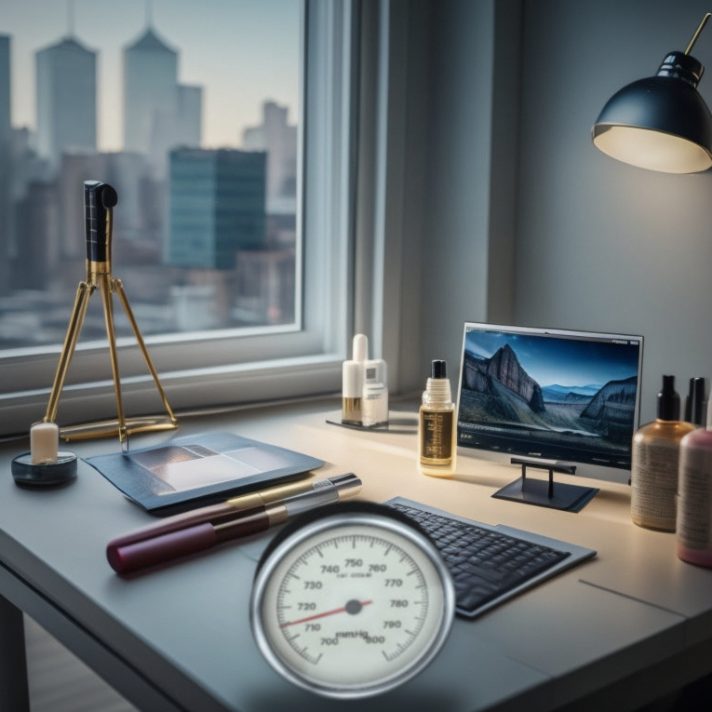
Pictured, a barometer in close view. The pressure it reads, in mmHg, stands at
715 mmHg
